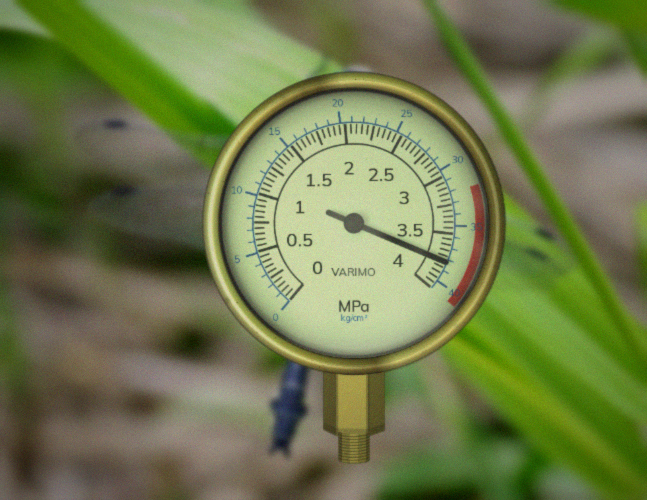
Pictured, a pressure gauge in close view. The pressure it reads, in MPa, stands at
3.75 MPa
